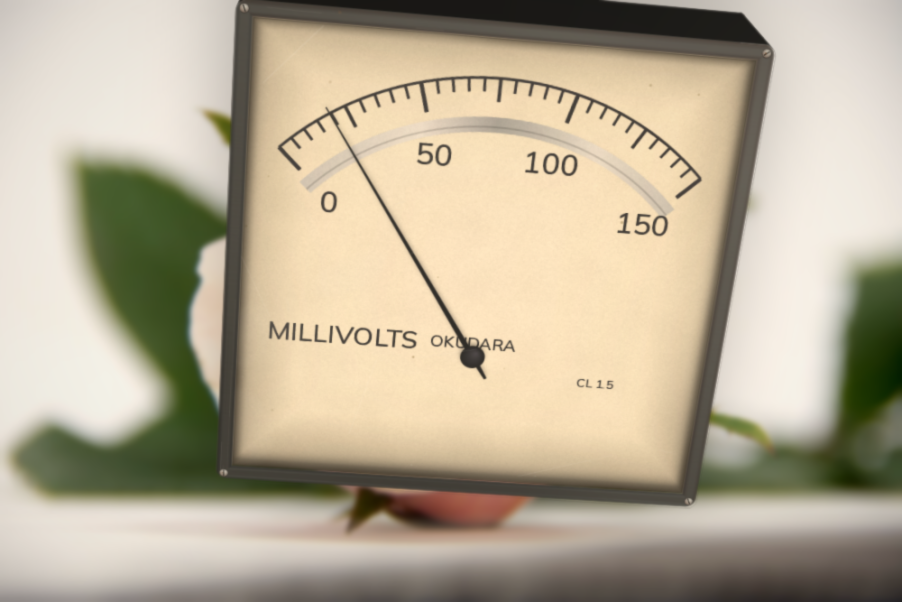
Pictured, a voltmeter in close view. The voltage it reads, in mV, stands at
20 mV
